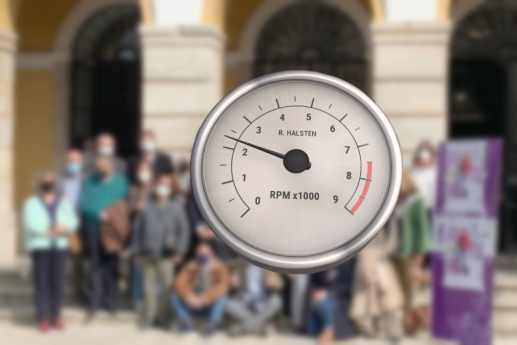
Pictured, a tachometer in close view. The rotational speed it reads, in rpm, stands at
2250 rpm
